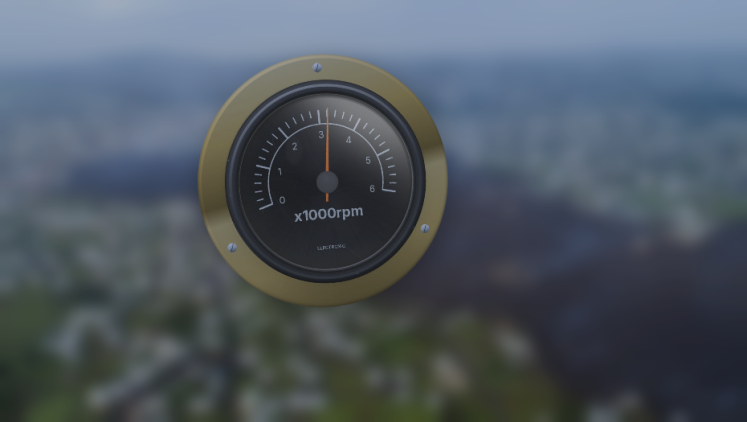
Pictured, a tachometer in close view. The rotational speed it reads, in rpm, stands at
3200 rpm
